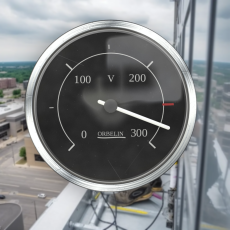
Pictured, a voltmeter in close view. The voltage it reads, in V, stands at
275 V
